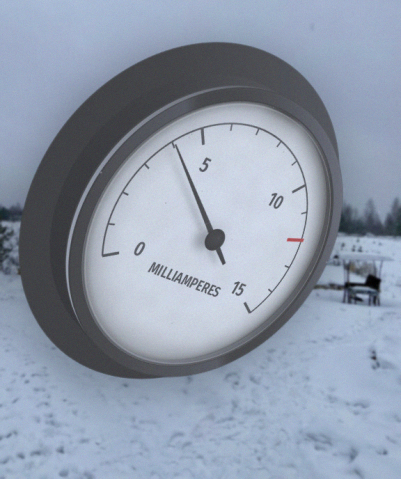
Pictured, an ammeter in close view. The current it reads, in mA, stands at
4 mA
